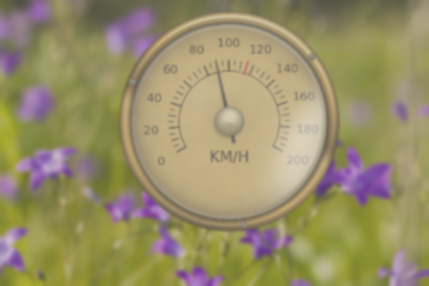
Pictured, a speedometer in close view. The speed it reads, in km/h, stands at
90 km/h
